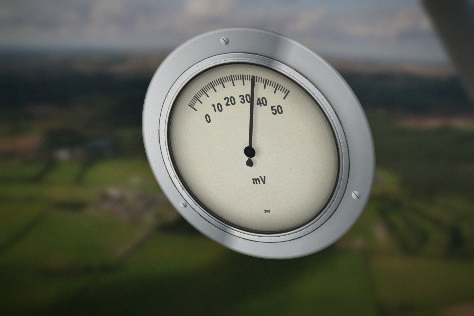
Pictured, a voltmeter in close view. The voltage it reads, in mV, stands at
35 mV
